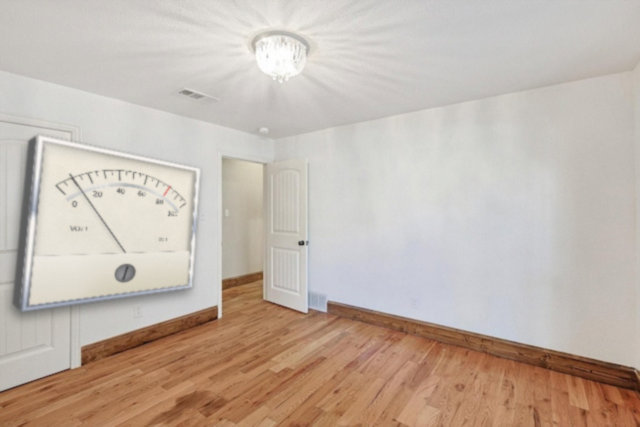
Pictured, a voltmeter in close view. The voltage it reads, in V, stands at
10 V
